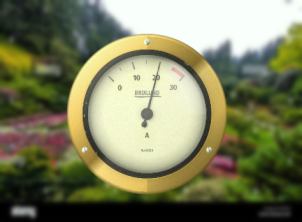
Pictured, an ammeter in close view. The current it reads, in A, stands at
20 A
